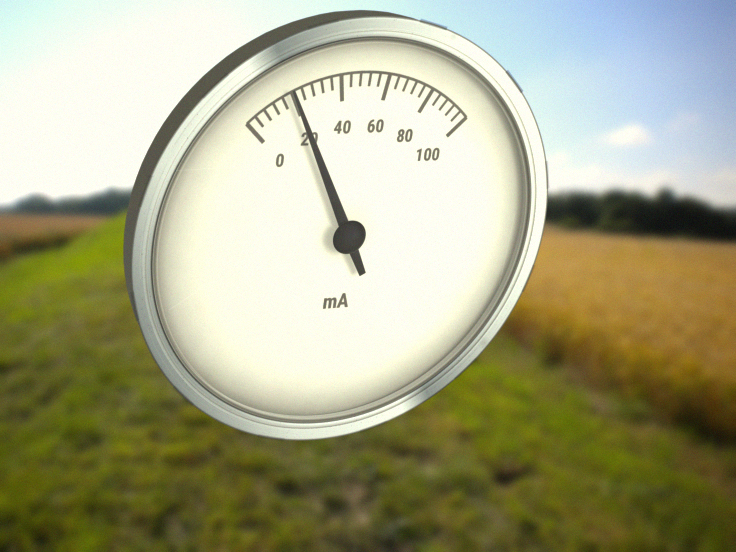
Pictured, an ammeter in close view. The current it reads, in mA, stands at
20 mA
